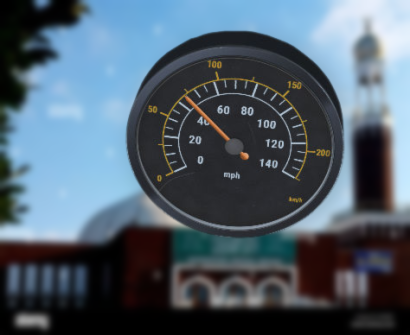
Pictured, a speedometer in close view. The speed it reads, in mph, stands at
45 mph
